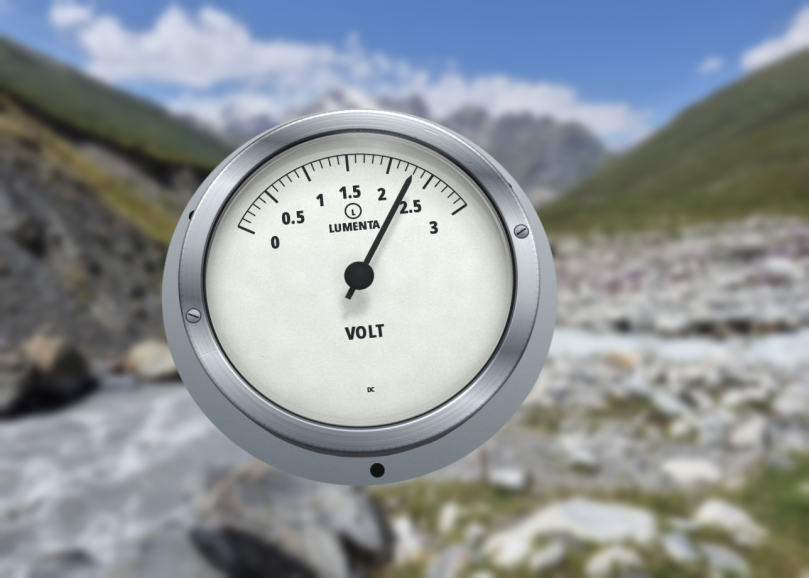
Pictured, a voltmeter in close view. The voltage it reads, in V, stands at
2.3 V
